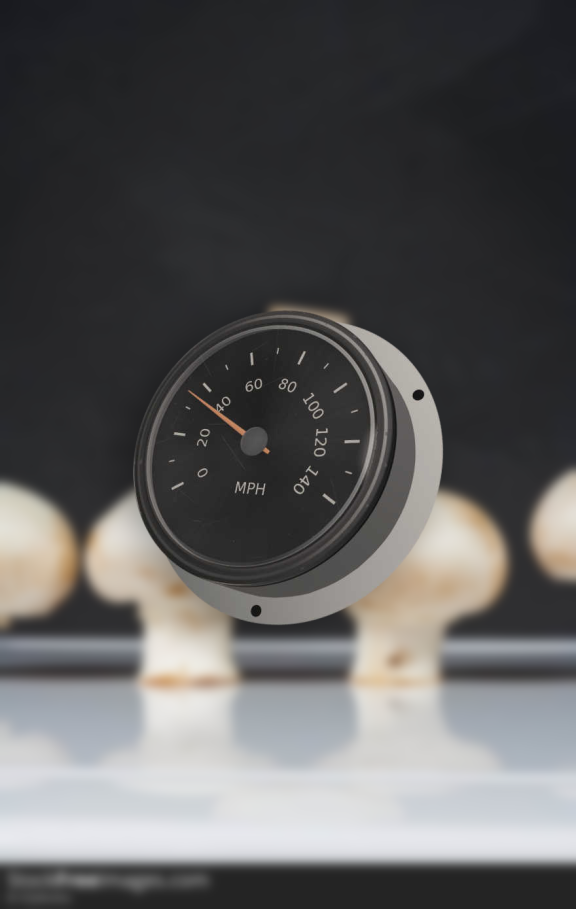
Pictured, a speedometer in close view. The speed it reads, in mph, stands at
35 mph
